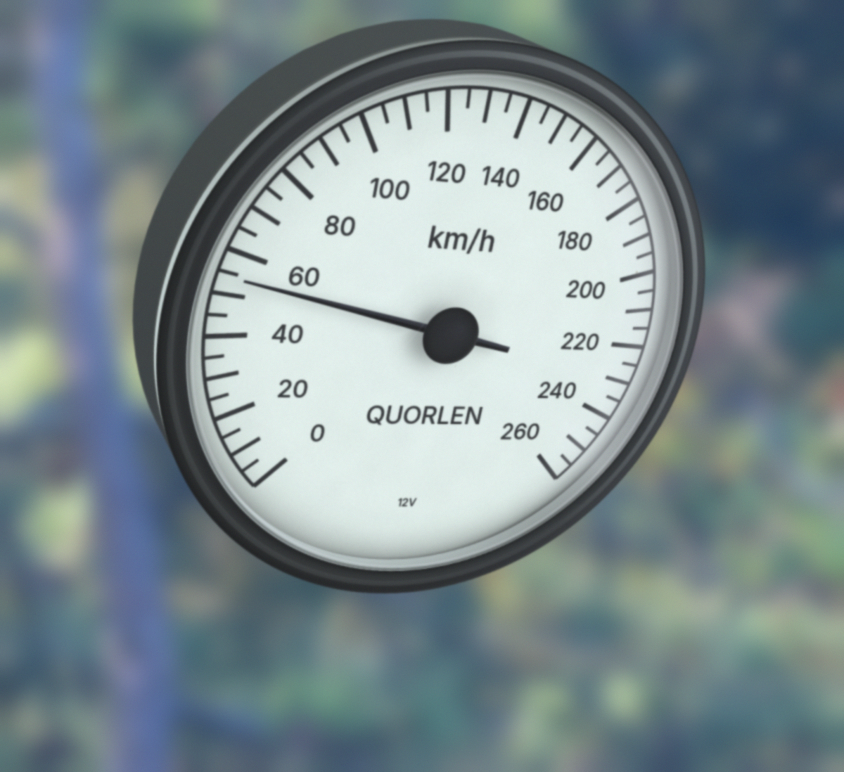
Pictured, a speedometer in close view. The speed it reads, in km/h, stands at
55 km/h
